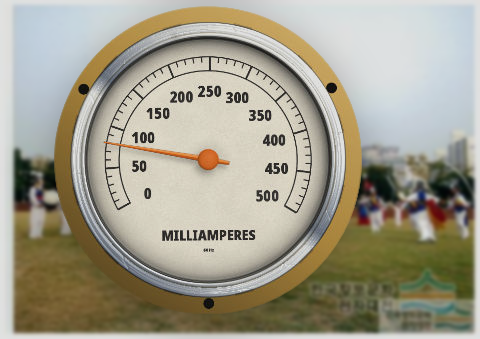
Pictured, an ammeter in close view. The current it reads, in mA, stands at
80 mA
